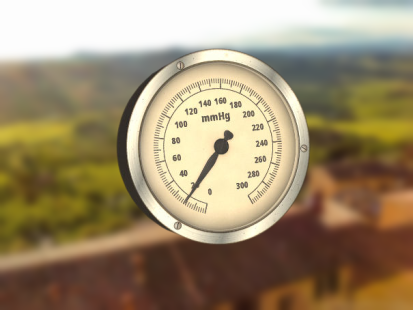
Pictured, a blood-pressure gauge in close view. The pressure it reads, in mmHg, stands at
20 mmHg
